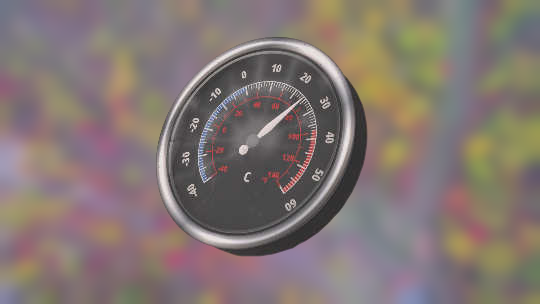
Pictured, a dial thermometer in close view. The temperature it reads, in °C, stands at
25 °C
